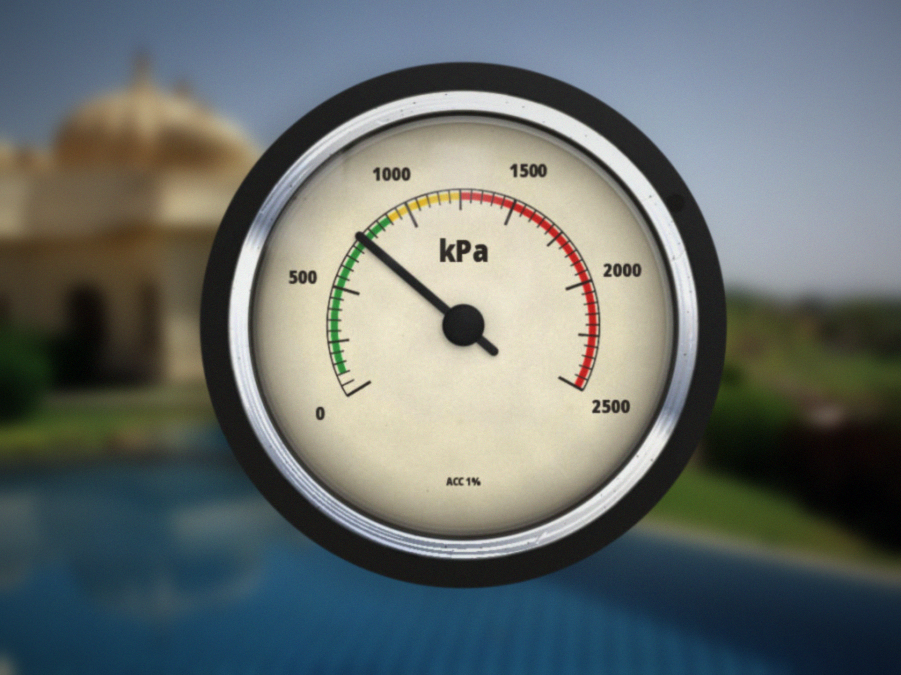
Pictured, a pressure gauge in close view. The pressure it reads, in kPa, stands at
750 kPa
